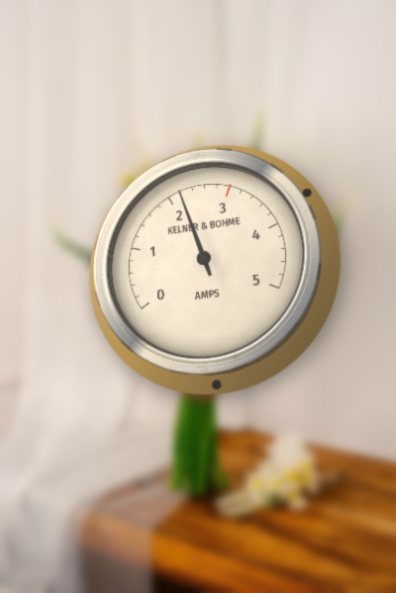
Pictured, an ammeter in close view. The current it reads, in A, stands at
2.2 A
